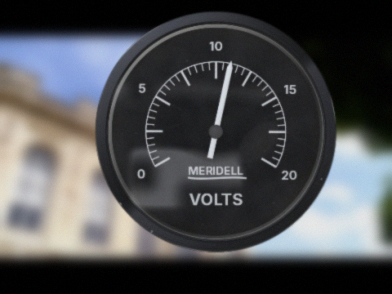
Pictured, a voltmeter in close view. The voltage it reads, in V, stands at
11 V
